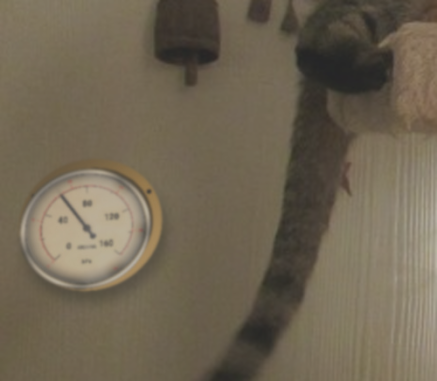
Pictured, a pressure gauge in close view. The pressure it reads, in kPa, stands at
60 kPa
